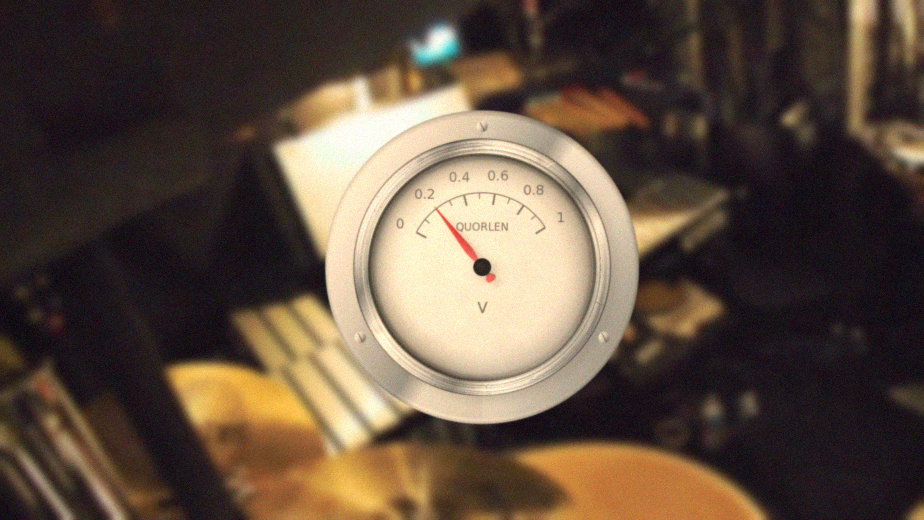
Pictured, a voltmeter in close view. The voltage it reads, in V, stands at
0.2 V
